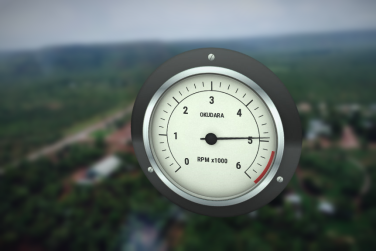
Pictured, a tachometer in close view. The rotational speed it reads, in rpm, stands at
4900 rpm
